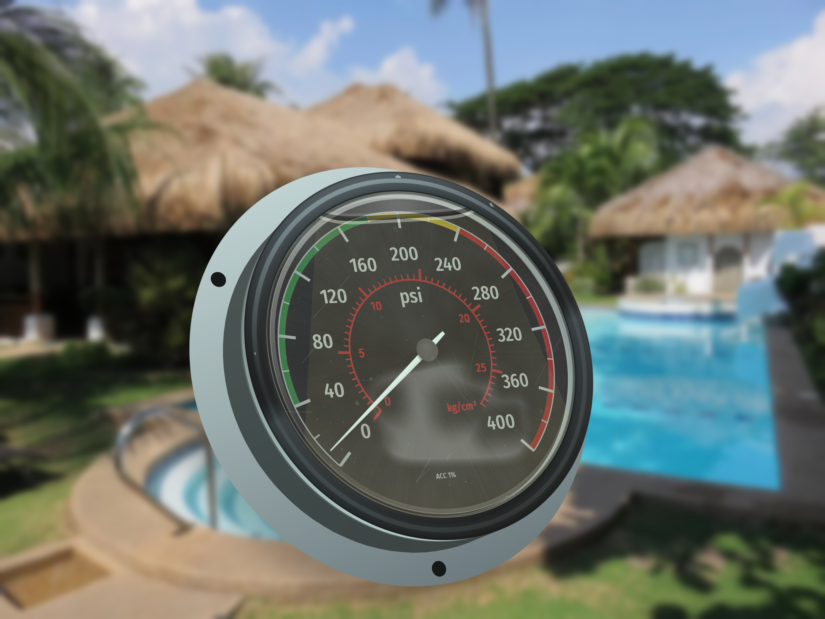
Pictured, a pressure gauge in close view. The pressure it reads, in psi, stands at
10 psi
